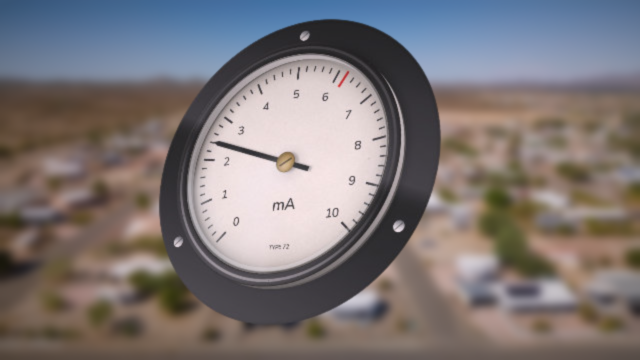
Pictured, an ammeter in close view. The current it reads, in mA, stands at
2.4 mA
